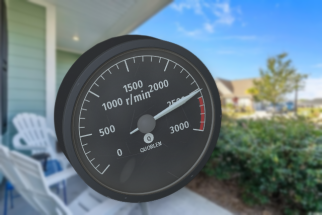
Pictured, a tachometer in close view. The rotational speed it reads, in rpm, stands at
2500 rpm
